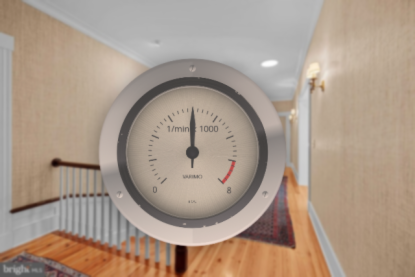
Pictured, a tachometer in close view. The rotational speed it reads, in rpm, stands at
4000 rpm
